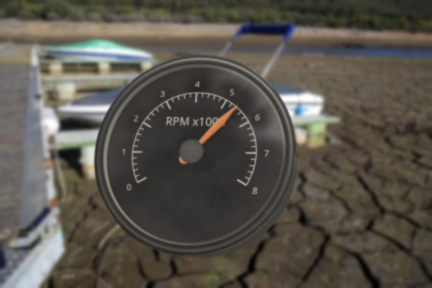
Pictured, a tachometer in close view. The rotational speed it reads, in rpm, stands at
5400 rpm
